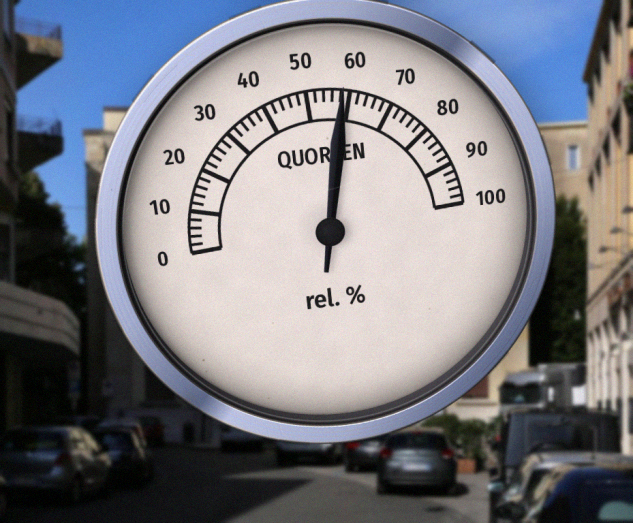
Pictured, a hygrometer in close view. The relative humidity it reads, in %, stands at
58 %
